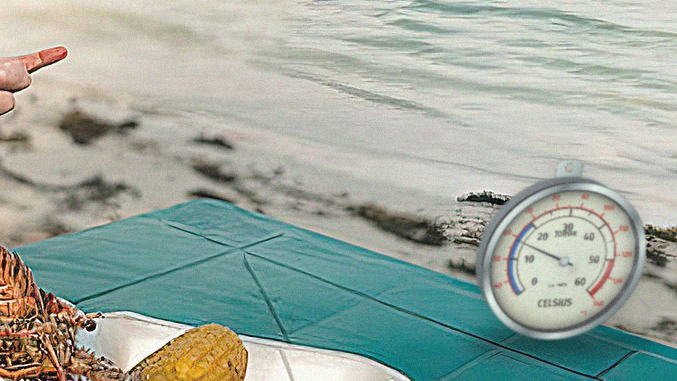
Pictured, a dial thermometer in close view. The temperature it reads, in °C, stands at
15 °C
